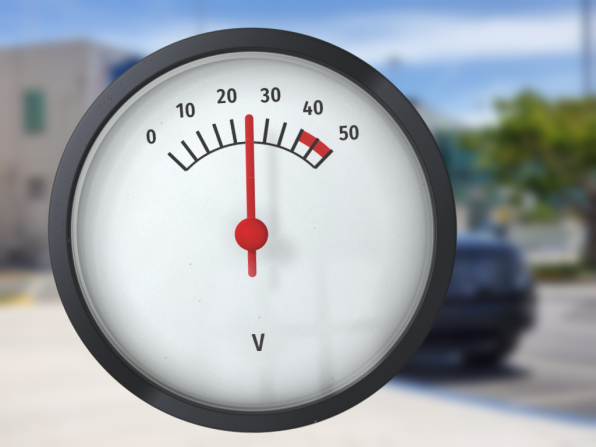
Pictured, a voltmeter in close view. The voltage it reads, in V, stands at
25 V
